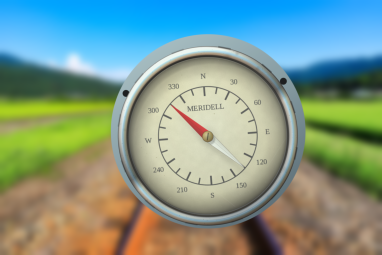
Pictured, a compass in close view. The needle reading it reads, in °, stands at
315 °
